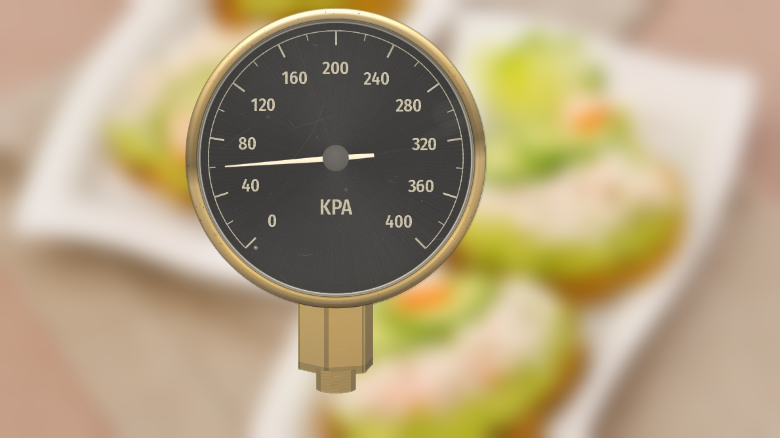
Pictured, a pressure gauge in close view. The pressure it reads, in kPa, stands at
60 kPa
